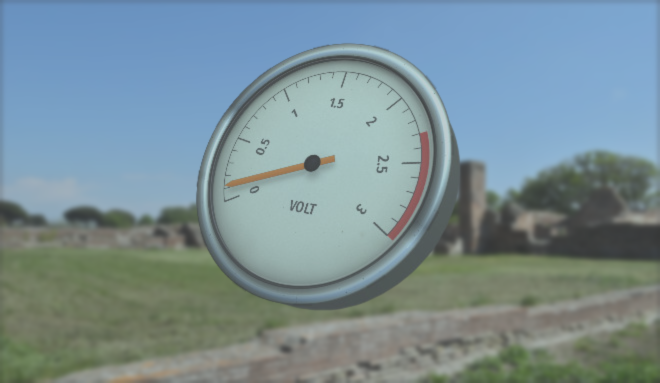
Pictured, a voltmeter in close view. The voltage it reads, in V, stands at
0.1 V
